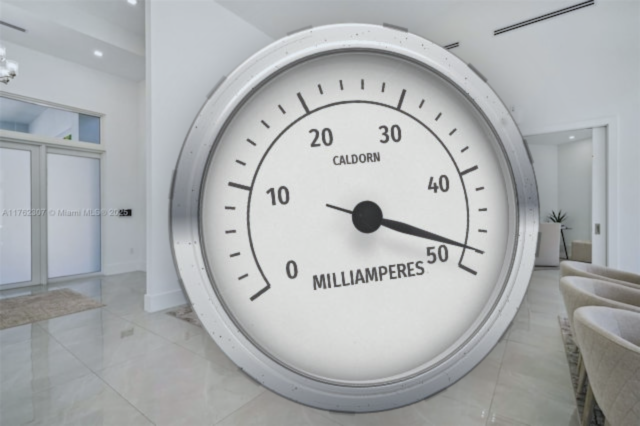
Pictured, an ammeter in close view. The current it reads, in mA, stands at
48 mA
